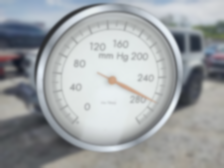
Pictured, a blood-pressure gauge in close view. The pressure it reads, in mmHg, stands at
270 mmHg
